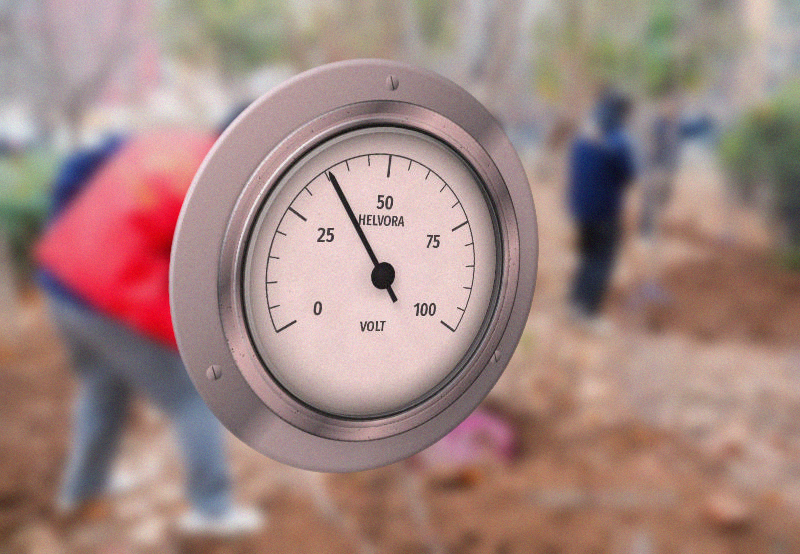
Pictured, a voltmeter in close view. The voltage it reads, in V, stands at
35 V
